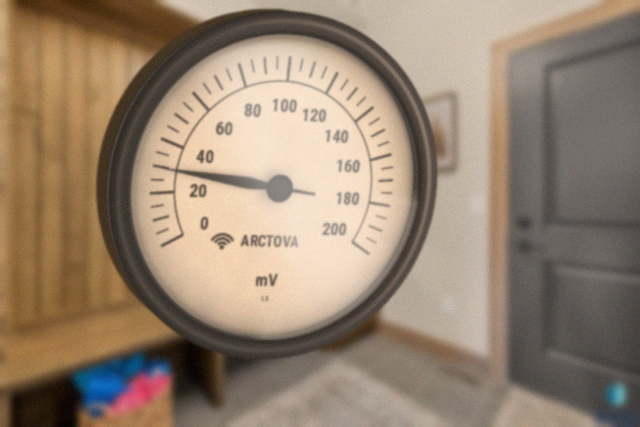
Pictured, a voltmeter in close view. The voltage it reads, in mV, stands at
30 mV
